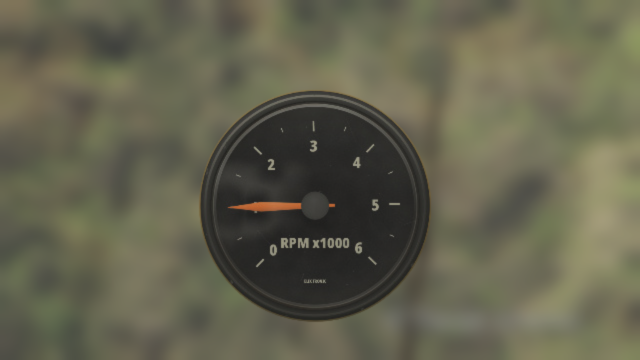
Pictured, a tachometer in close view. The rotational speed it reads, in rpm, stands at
1000 rpm
